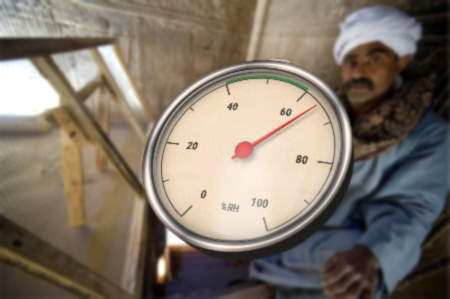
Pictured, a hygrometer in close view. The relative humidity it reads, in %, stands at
65 %
